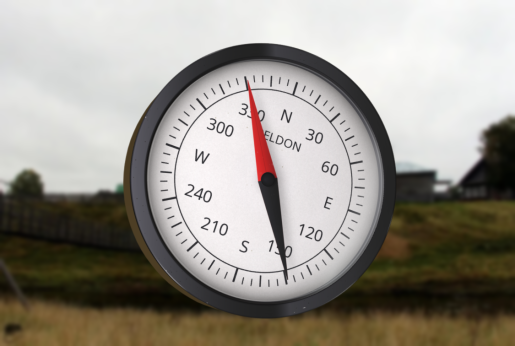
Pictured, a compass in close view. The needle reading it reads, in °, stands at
330 °
